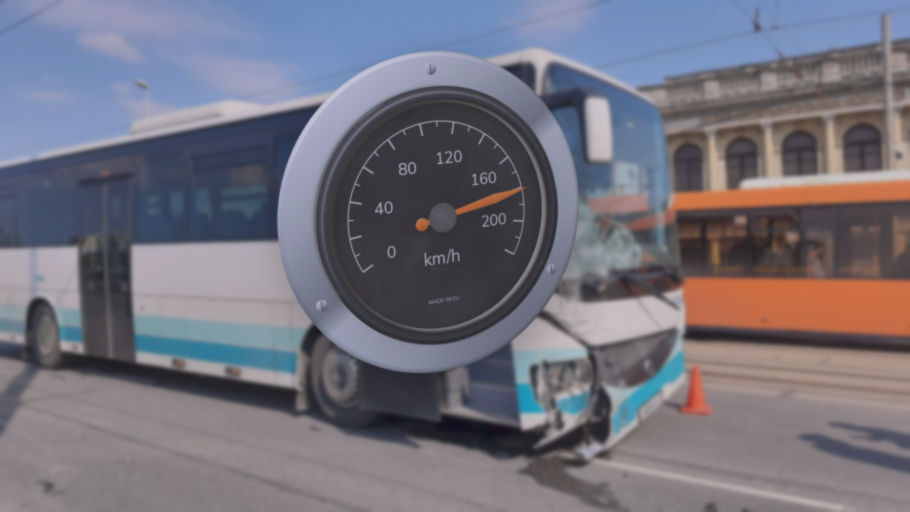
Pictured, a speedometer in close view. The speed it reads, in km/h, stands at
180 km/h
